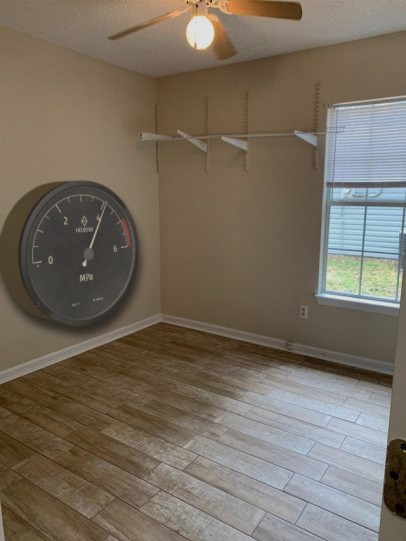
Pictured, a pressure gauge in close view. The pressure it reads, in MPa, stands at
4 MPa
